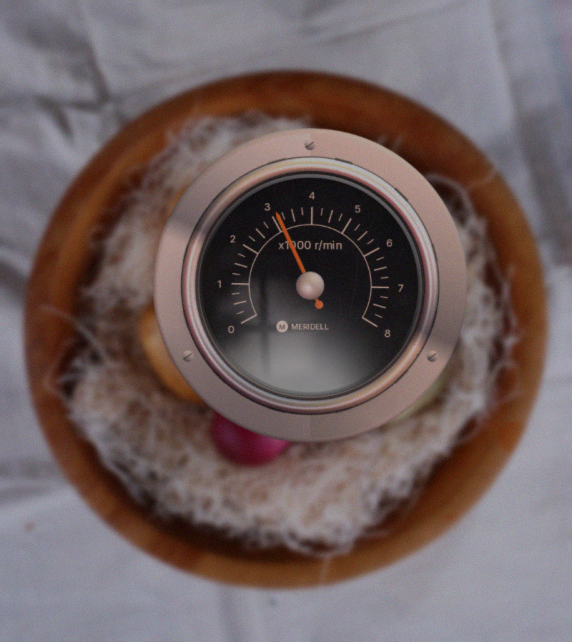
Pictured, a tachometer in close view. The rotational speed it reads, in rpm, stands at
3125 rpm
